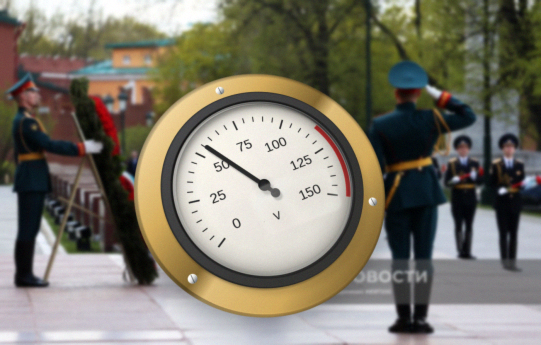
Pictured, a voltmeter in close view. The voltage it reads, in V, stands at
55 V
